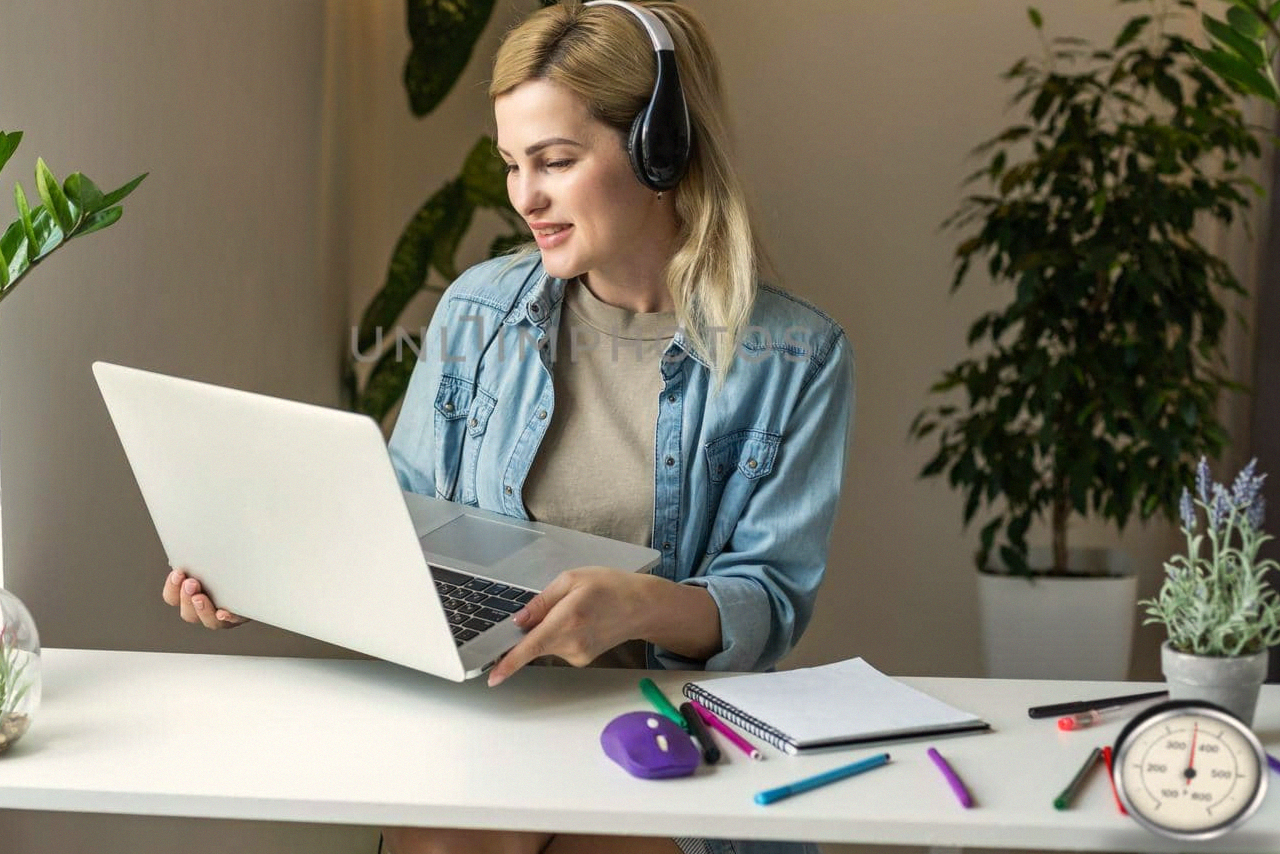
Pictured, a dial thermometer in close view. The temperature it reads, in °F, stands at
350 °F
